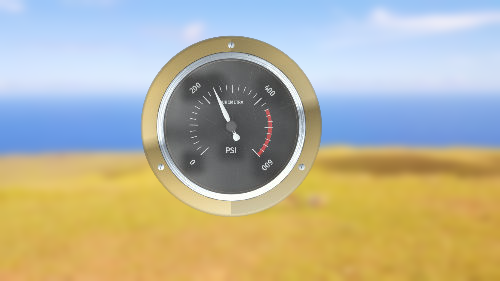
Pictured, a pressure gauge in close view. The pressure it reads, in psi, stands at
240 psi
